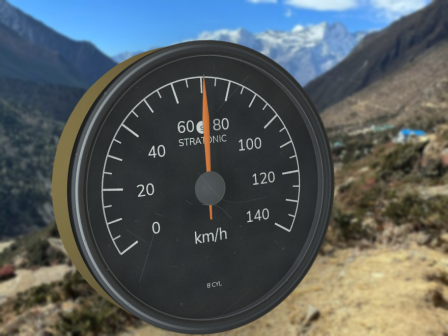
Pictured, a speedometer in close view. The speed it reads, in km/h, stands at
70 km/h
